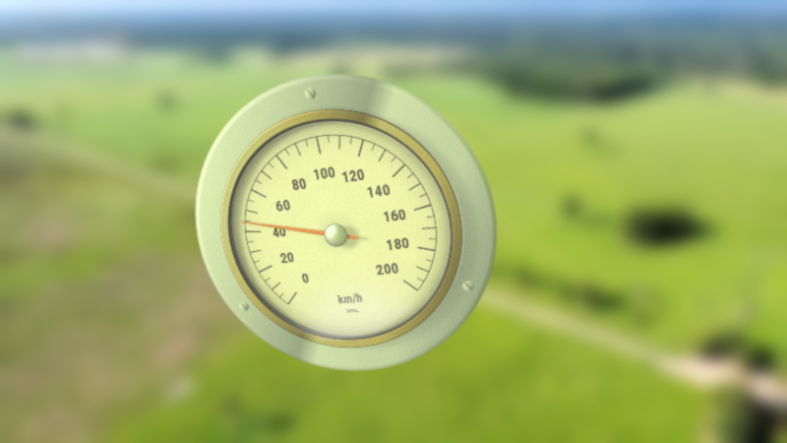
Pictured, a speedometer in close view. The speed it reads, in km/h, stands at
45 km/h
